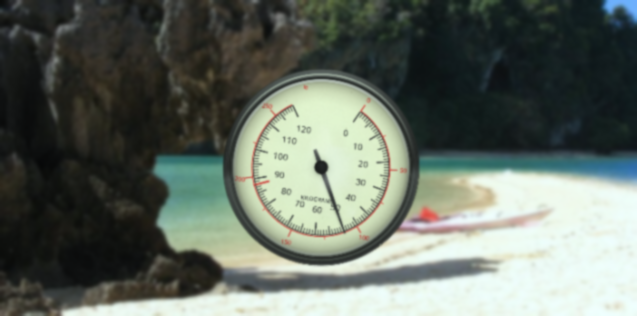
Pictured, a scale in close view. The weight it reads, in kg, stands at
50 kg
